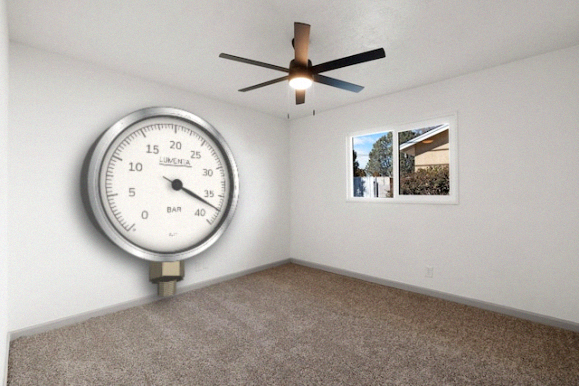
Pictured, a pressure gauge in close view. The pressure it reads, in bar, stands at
37.5 bar
